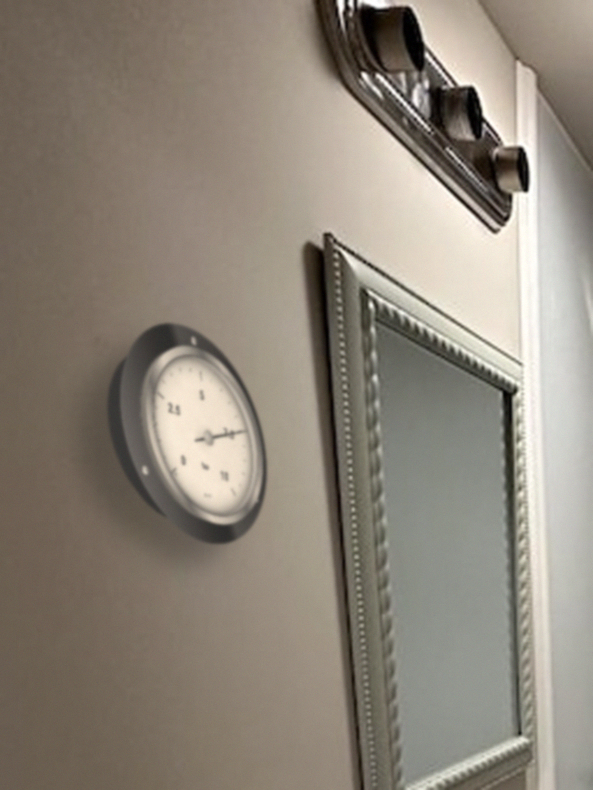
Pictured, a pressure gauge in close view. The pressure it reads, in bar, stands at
7.5 bar
